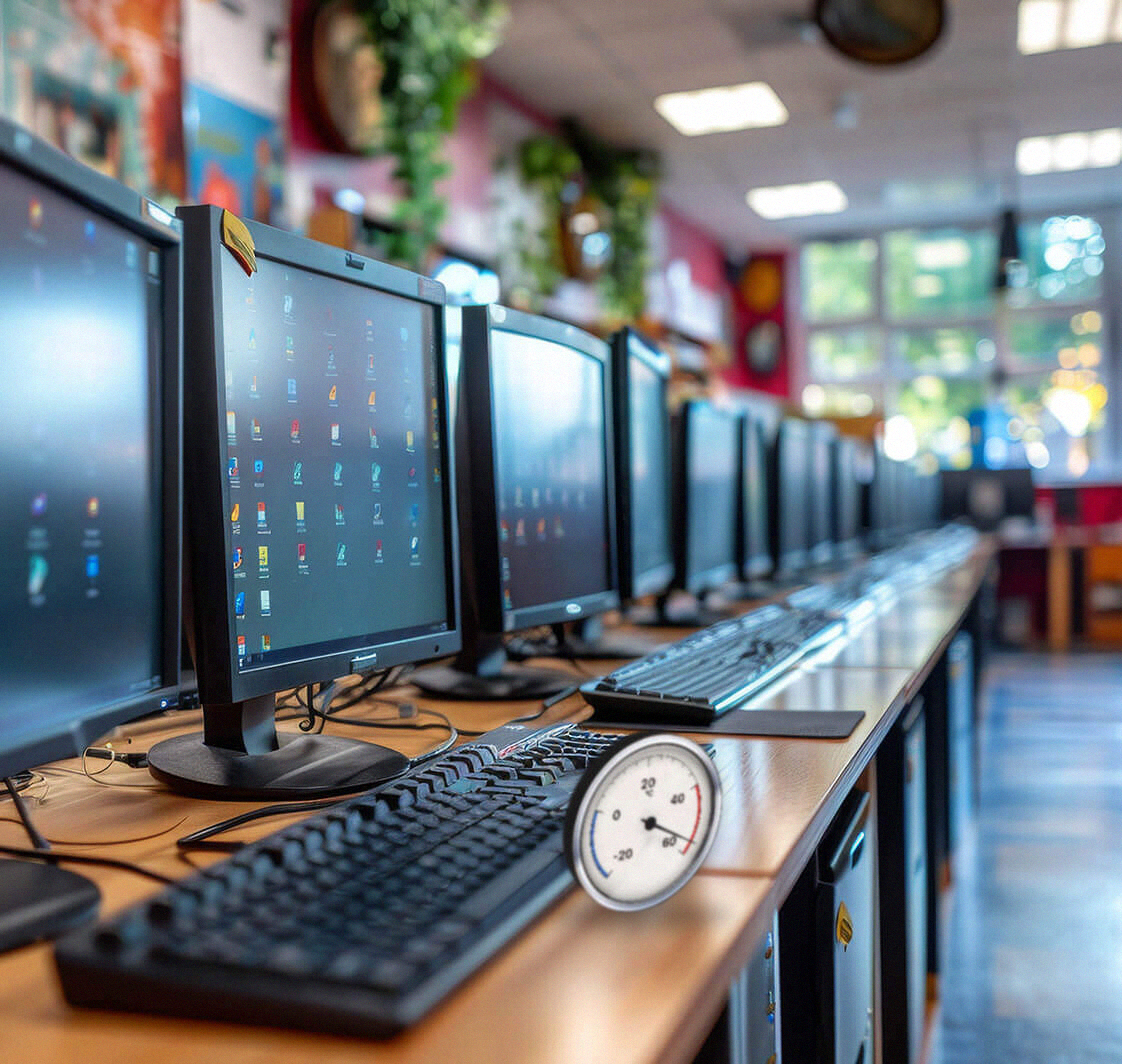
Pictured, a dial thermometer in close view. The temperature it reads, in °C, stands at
56 °C
